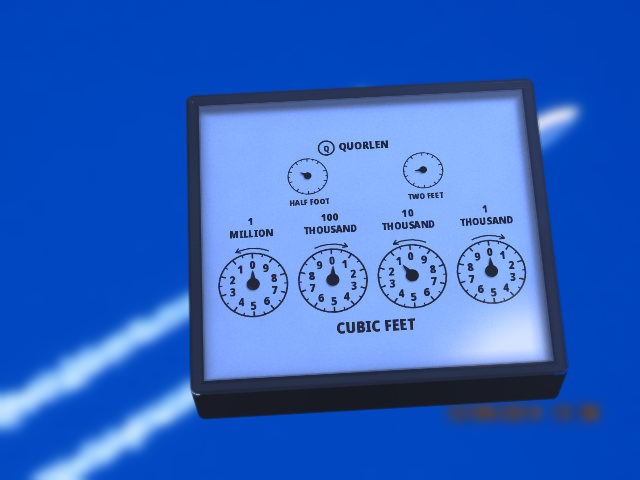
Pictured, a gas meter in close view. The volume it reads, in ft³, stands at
1000 ft³
